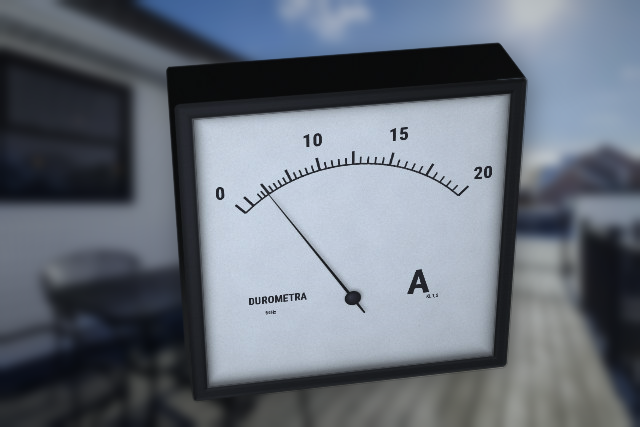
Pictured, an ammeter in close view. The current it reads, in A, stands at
5 A
